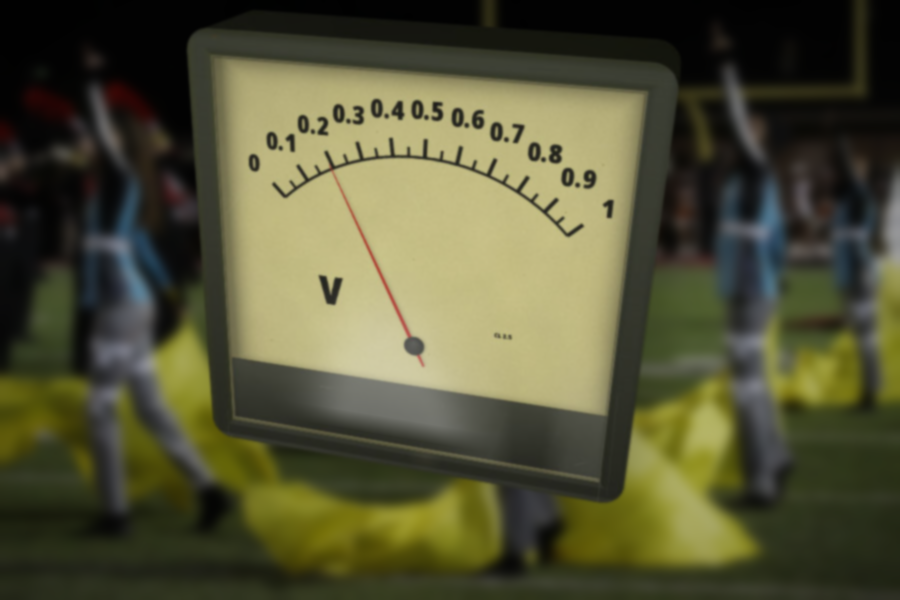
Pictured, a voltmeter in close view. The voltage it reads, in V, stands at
0.2 V
